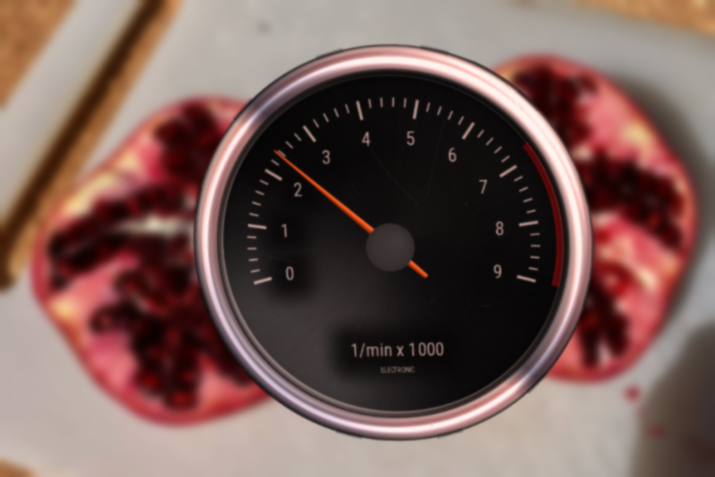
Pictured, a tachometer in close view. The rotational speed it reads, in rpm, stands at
2400 rpm
